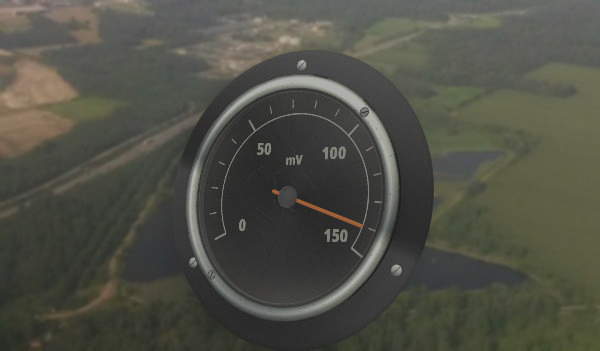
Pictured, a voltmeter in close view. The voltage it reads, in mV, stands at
140 mV
